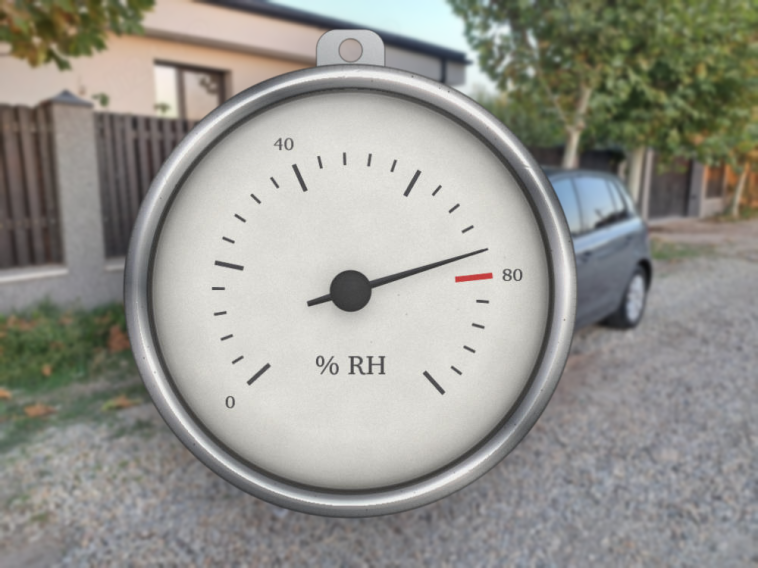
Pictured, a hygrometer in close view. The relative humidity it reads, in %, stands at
76 %
